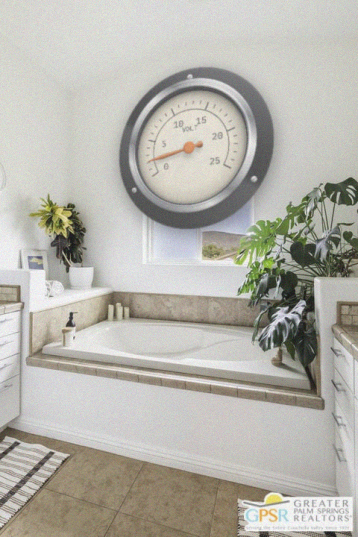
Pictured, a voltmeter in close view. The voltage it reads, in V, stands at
2 V
